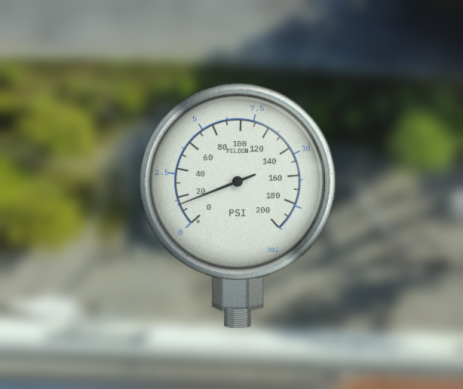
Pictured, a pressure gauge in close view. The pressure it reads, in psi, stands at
15 psi
